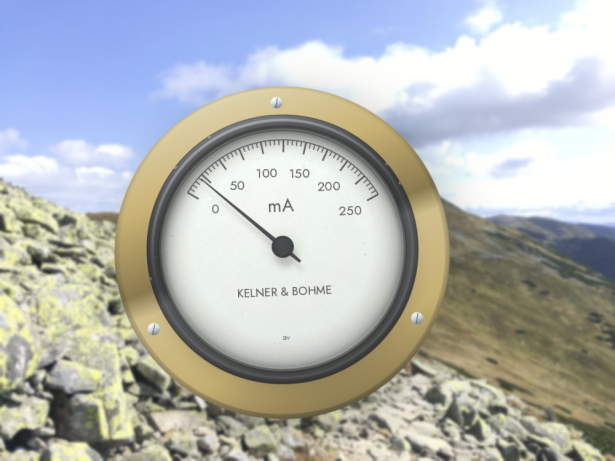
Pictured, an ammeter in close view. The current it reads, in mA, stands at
20 mA
